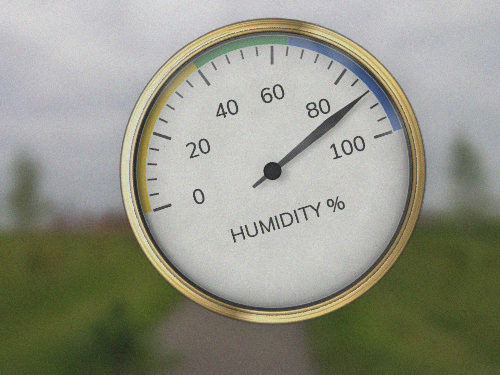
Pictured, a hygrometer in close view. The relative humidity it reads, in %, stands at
88 %
